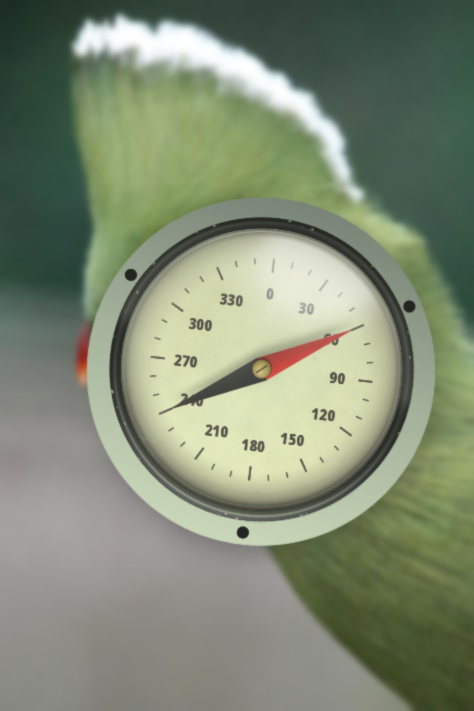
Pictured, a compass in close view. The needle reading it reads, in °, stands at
60 °
